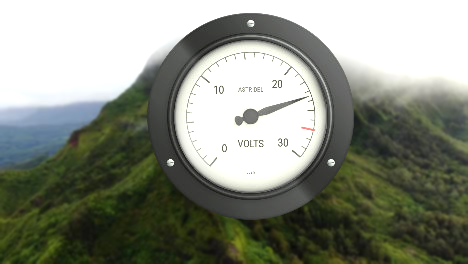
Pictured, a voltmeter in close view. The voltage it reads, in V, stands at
23.5 V
